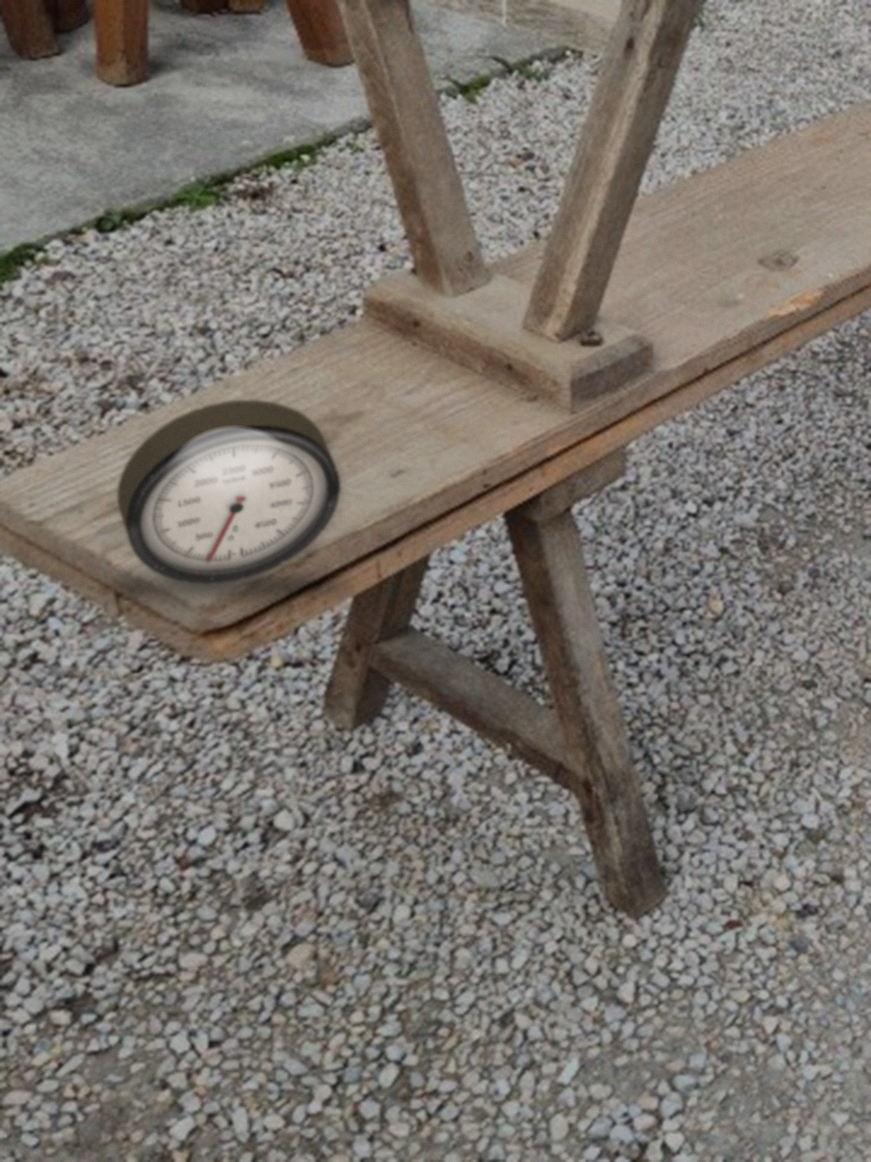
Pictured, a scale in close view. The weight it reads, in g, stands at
250 g
